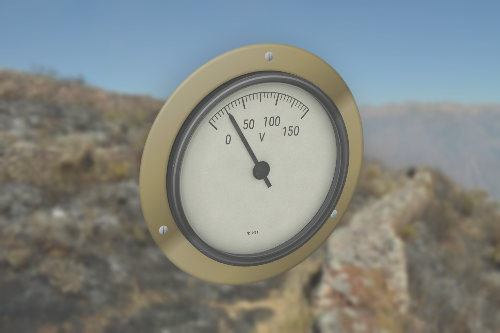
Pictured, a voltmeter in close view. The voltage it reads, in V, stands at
25 V
